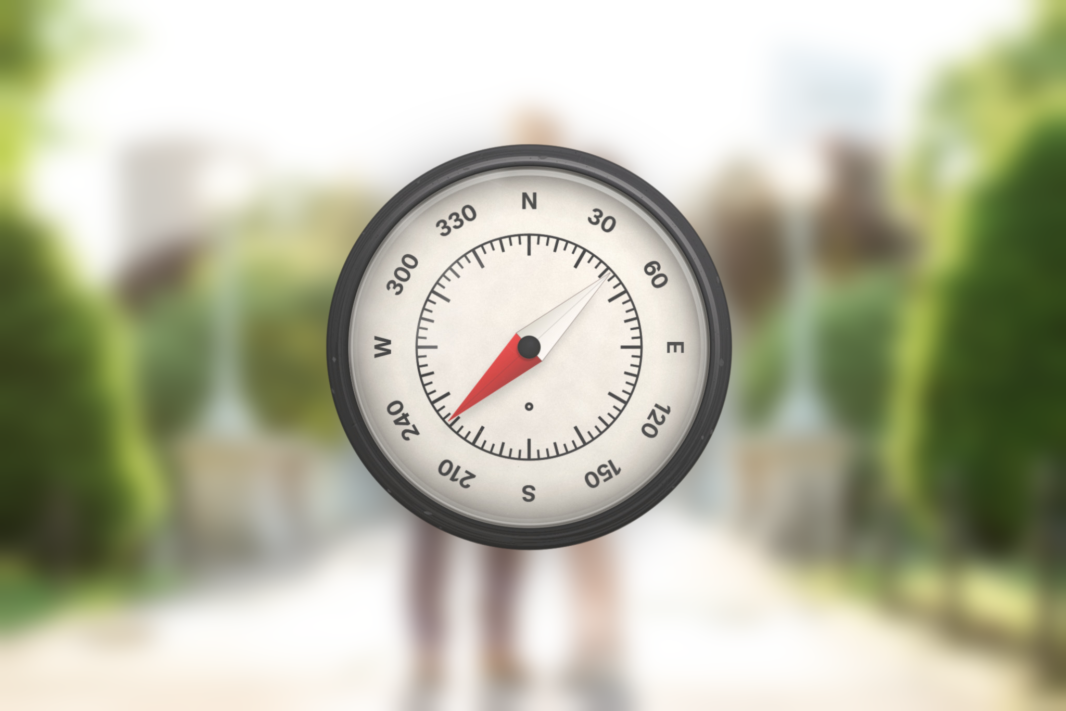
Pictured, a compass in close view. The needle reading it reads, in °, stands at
227.5 °
